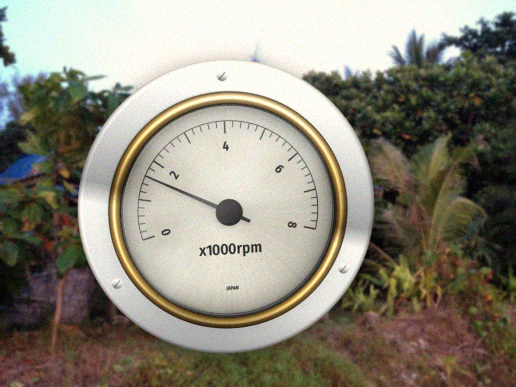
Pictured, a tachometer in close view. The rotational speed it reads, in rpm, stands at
1600 rpm
